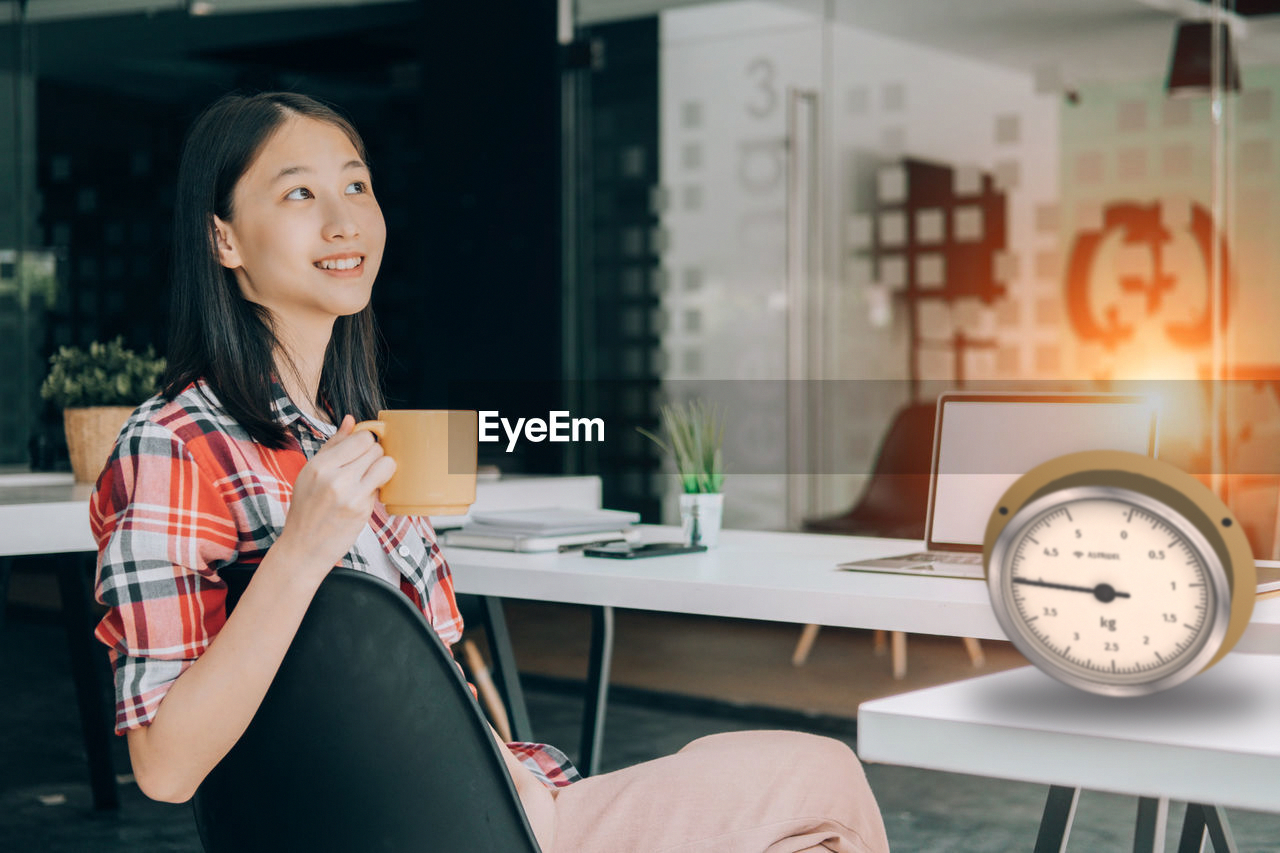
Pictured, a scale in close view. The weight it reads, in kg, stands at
4 kg
